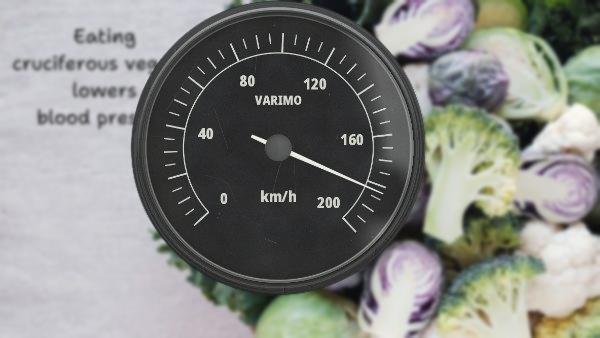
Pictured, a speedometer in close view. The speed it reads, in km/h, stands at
182.5 km/h
